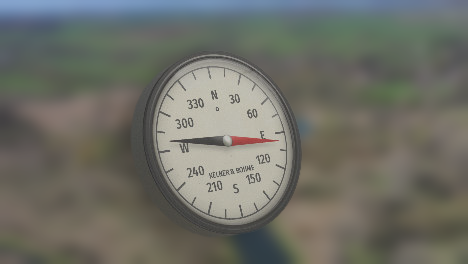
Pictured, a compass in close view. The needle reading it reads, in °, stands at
97.5 °
